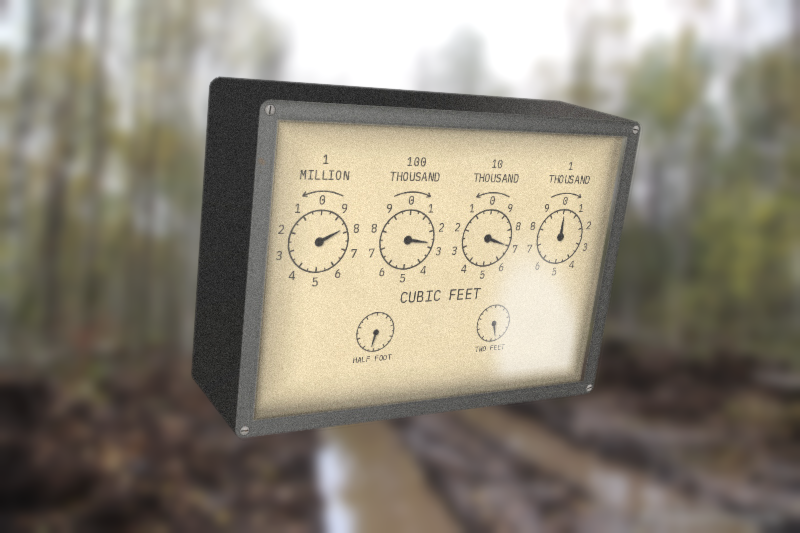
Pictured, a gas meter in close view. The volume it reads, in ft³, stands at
827000 ft³
